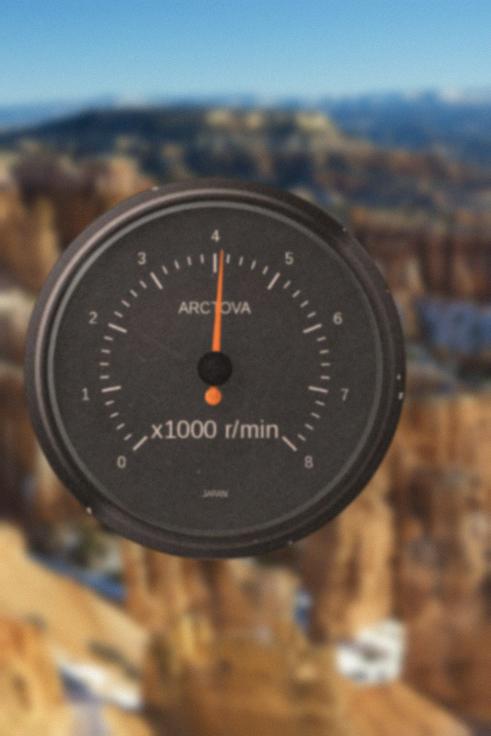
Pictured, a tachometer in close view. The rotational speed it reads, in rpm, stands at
4100 rpm
